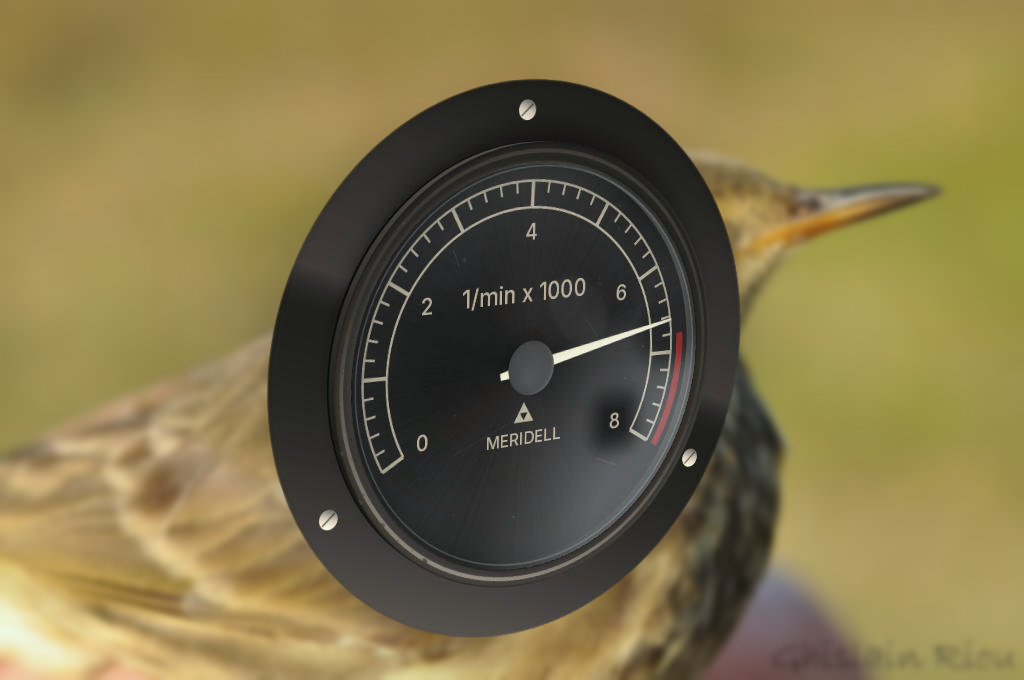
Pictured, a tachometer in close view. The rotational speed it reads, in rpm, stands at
6600 rpm
